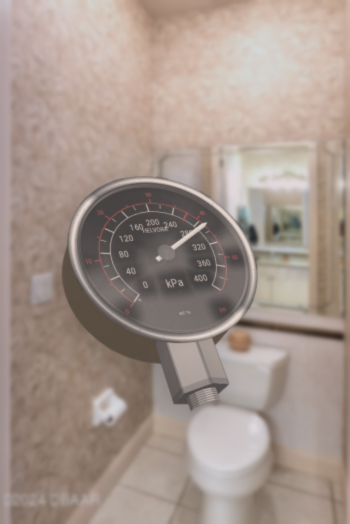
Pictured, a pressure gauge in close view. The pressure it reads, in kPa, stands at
290 kPa
